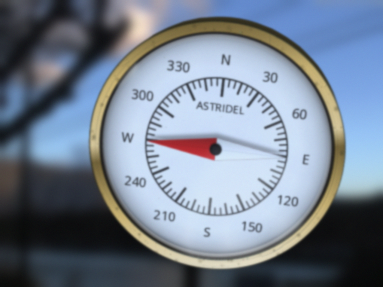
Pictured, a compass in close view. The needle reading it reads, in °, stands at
270 °
